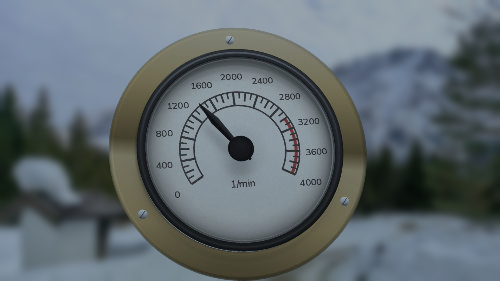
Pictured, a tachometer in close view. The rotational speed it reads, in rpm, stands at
1400 rpm
